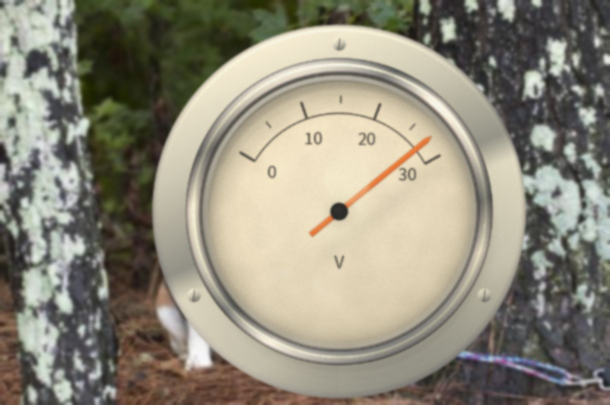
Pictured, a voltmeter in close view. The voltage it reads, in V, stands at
27.5 V
